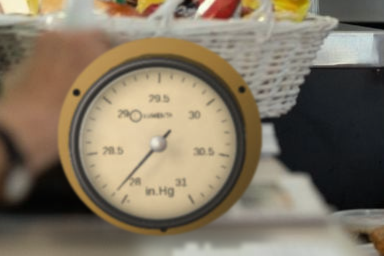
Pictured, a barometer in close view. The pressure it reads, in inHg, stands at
28.1 inHg
